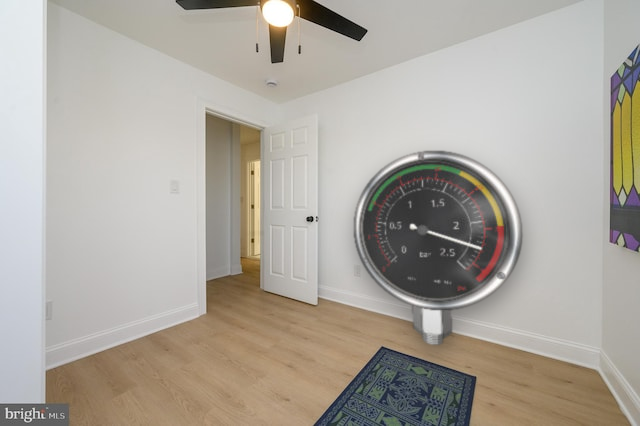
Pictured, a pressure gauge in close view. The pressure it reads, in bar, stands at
2.25 bar
